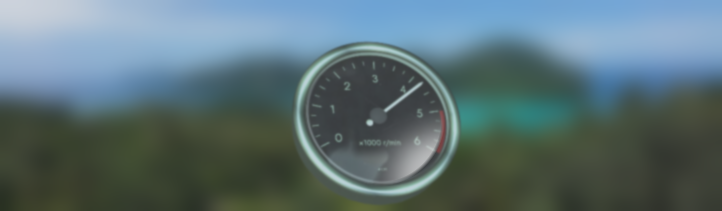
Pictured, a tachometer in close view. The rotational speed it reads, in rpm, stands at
4250 rpm
